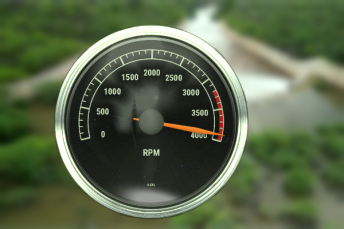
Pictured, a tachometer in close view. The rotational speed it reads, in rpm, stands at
3900 rpm
